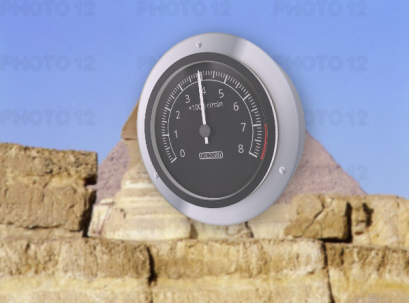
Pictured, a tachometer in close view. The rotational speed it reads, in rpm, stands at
4000 rpm
